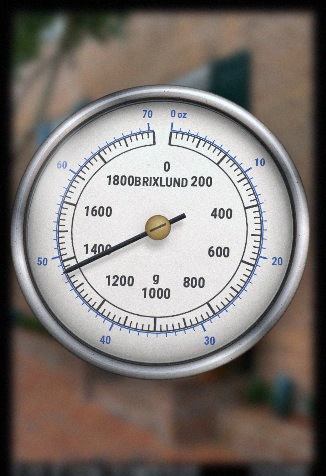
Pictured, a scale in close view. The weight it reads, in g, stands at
1360 g
